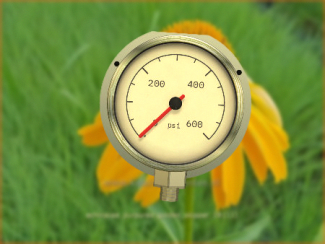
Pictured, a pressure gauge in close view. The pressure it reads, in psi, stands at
0 psi
